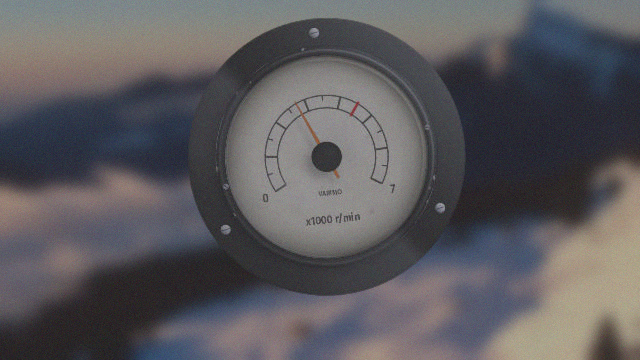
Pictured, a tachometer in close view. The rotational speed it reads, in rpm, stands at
2750 rpm
